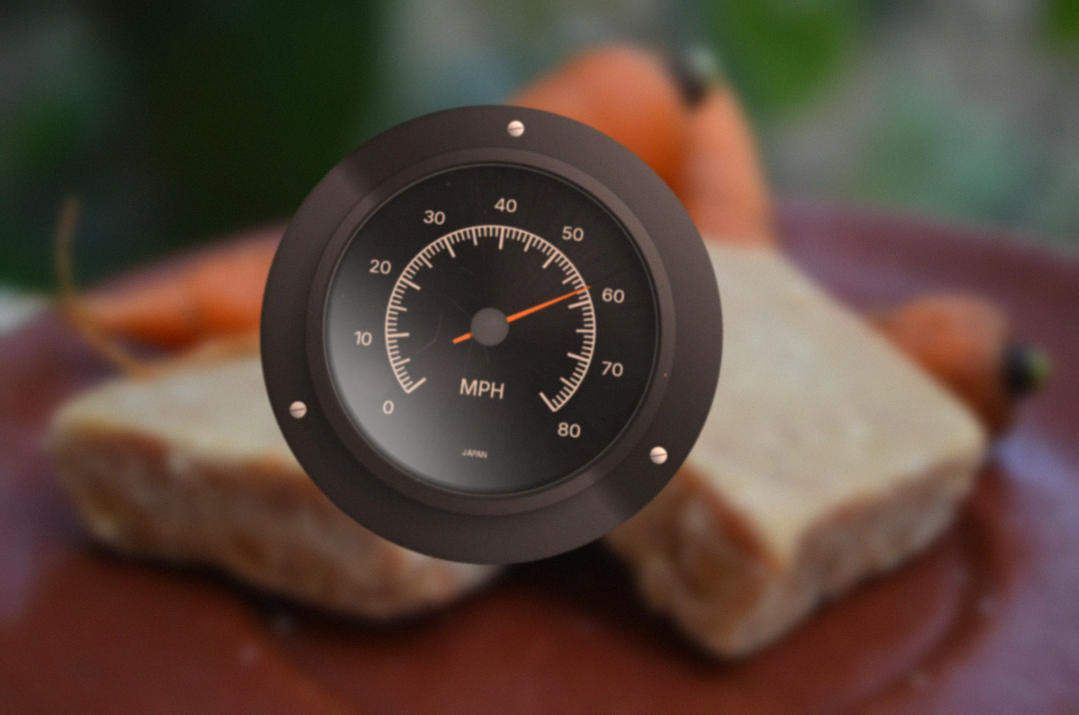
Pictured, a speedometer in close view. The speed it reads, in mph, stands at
58 mph
